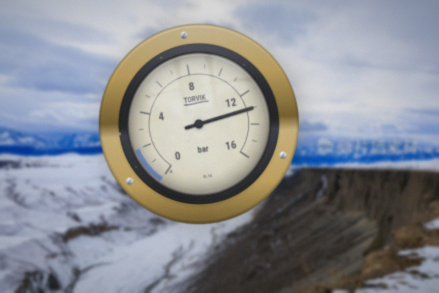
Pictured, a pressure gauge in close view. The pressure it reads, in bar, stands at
13 bar
